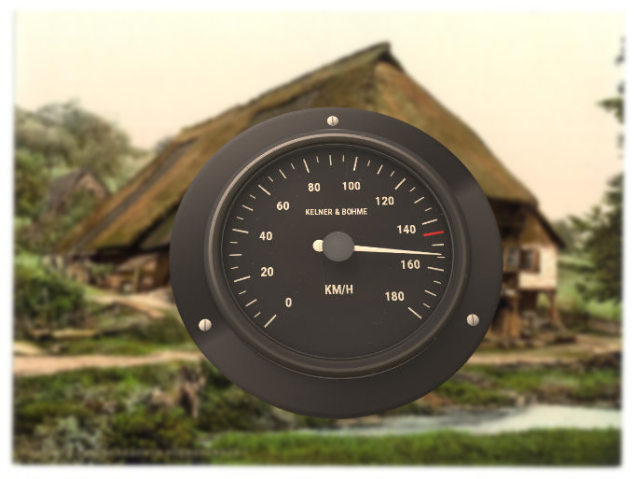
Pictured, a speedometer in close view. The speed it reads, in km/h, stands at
155 km/h
